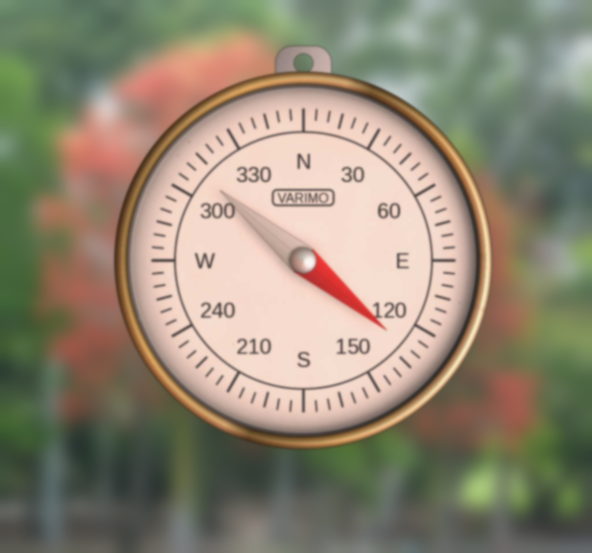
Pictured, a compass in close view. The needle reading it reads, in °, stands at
130 °
